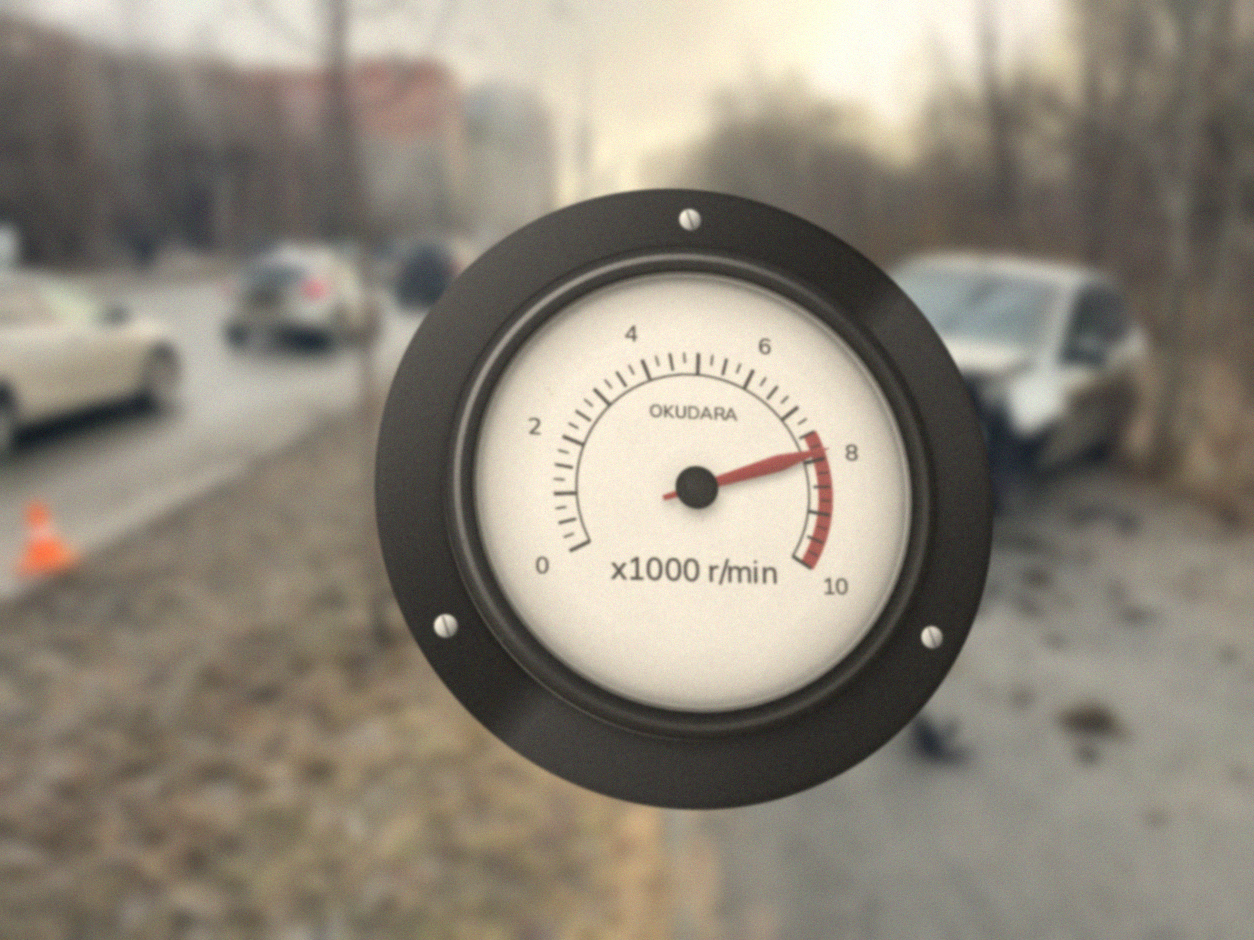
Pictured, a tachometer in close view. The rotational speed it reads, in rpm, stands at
7875 rpm
